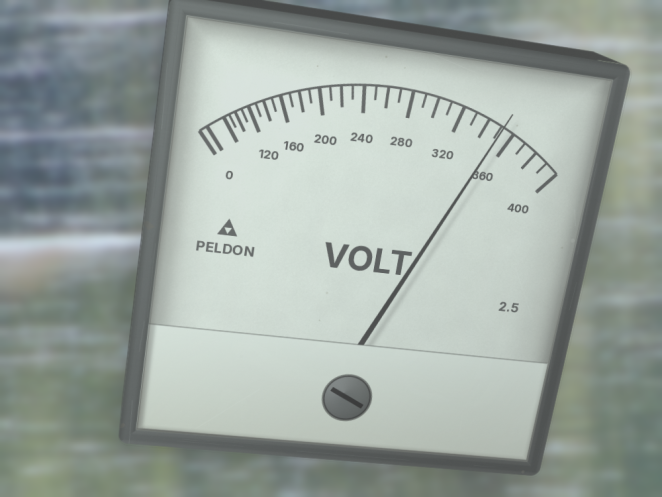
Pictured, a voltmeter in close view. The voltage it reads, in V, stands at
350 V
